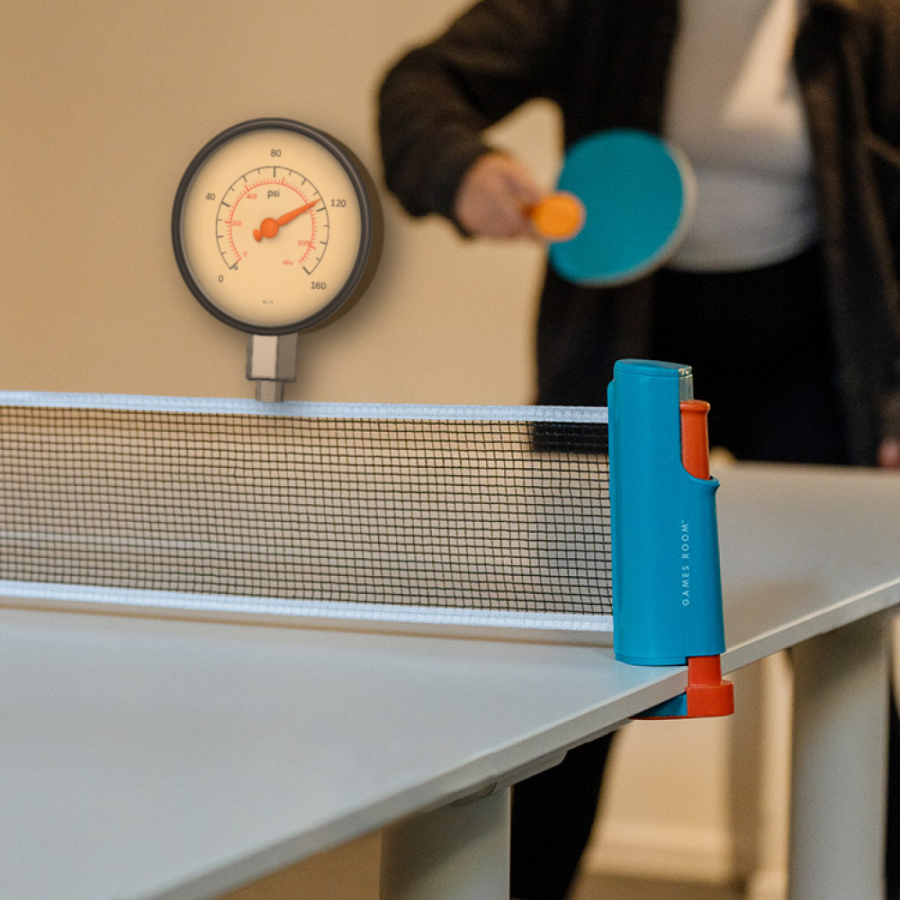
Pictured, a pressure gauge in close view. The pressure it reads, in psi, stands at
115 psi
